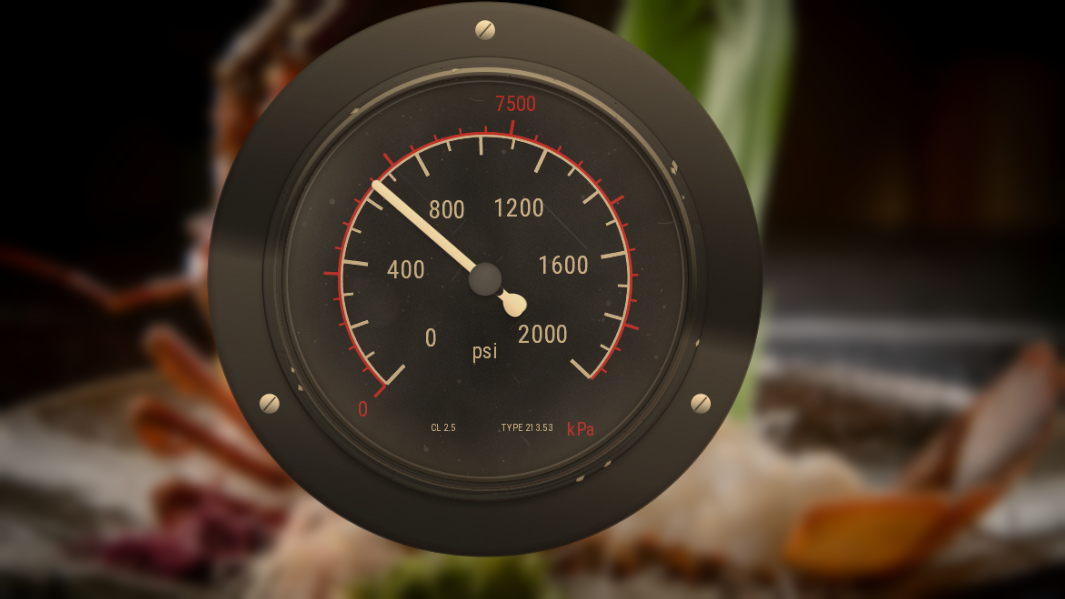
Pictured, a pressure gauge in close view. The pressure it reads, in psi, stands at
650 psi
